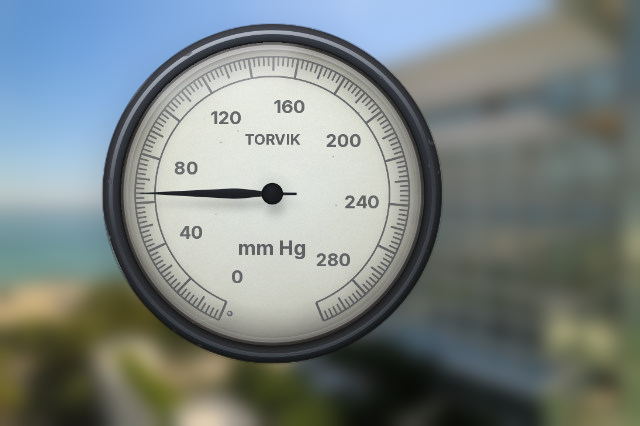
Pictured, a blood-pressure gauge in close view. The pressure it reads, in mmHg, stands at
64 mmHg
